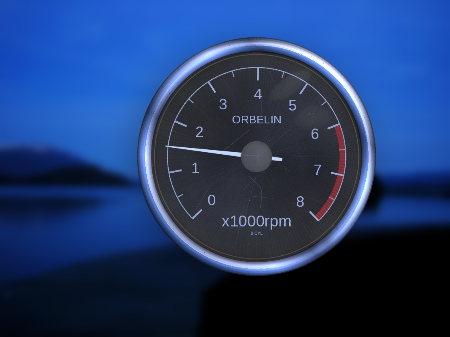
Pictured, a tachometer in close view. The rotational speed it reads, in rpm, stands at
1500 rpm
